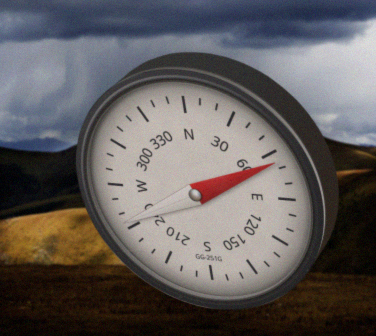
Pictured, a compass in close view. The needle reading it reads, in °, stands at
65 °
